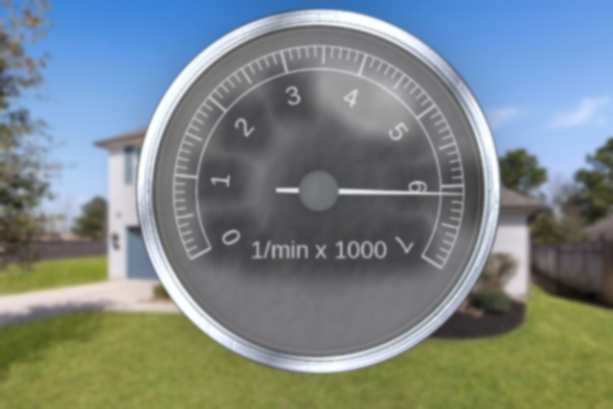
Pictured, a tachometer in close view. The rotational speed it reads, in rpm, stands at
6100 rpm
